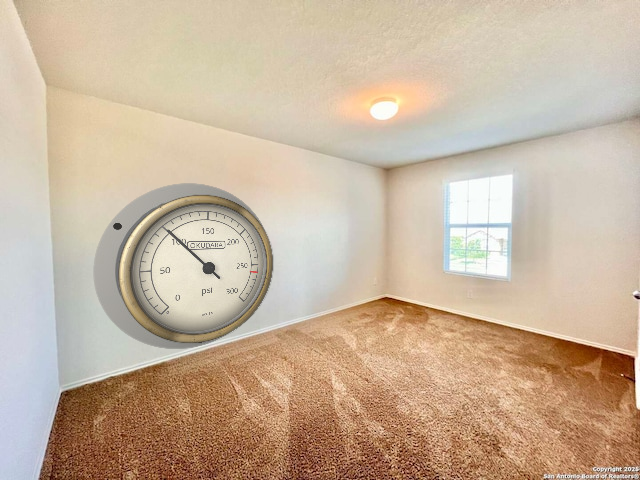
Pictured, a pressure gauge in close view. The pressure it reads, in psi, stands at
100 psi
